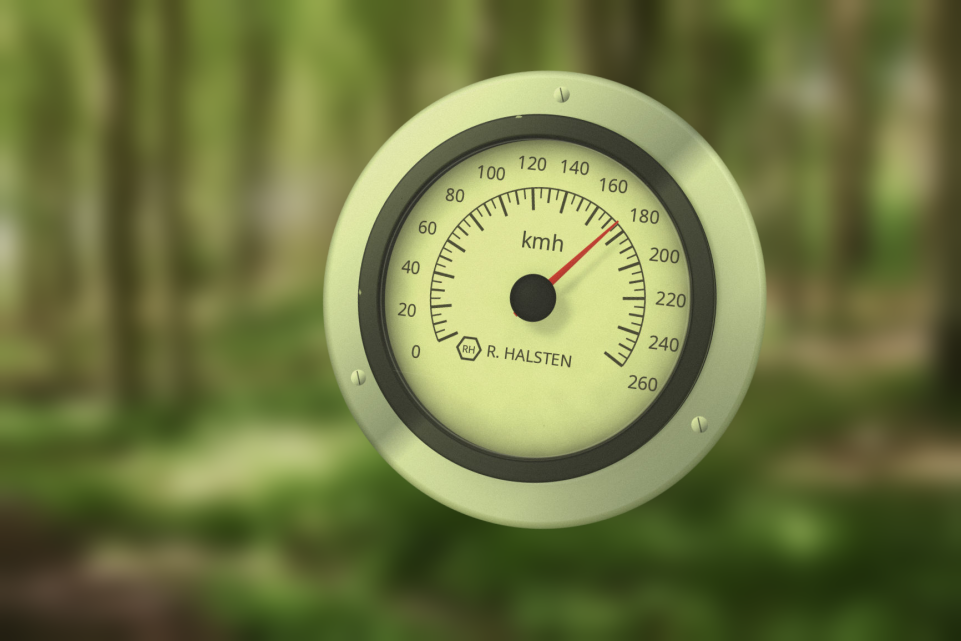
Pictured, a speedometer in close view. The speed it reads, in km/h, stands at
175 km/h
